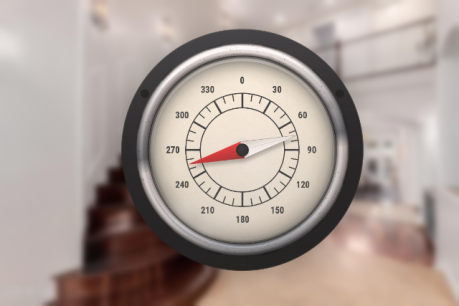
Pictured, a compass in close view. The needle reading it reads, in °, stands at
255 °
